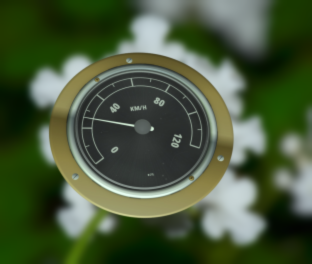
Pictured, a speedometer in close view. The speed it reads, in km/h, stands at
25 km/h
